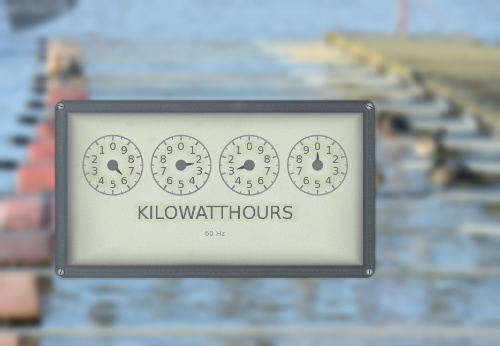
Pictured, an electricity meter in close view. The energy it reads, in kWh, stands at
6230 kWh
